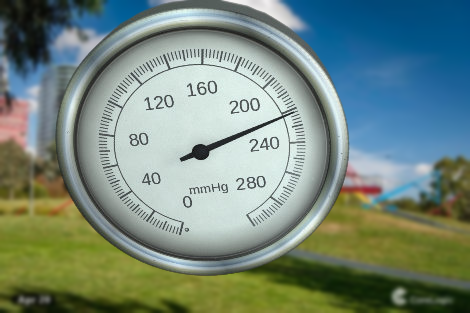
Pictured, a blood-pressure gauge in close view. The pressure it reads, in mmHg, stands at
220 mmHg
